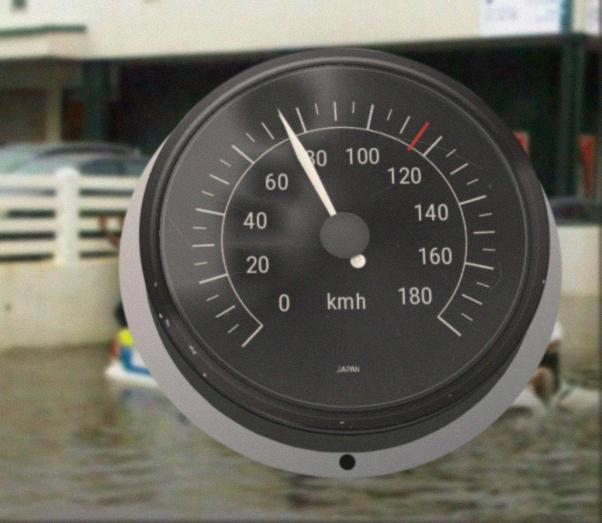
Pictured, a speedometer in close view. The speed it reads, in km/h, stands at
75 km/h
